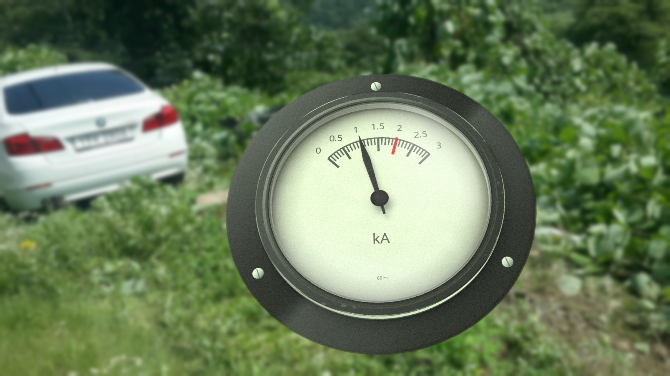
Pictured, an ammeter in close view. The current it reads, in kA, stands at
1 kA
